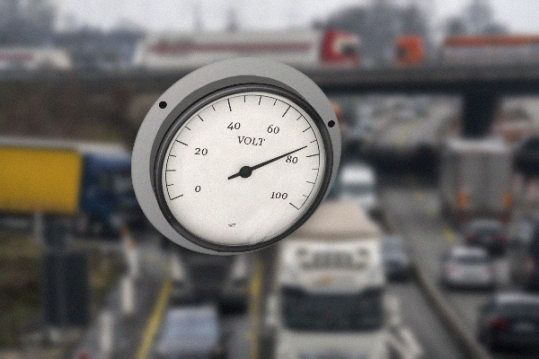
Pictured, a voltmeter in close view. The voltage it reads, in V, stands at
75 V
